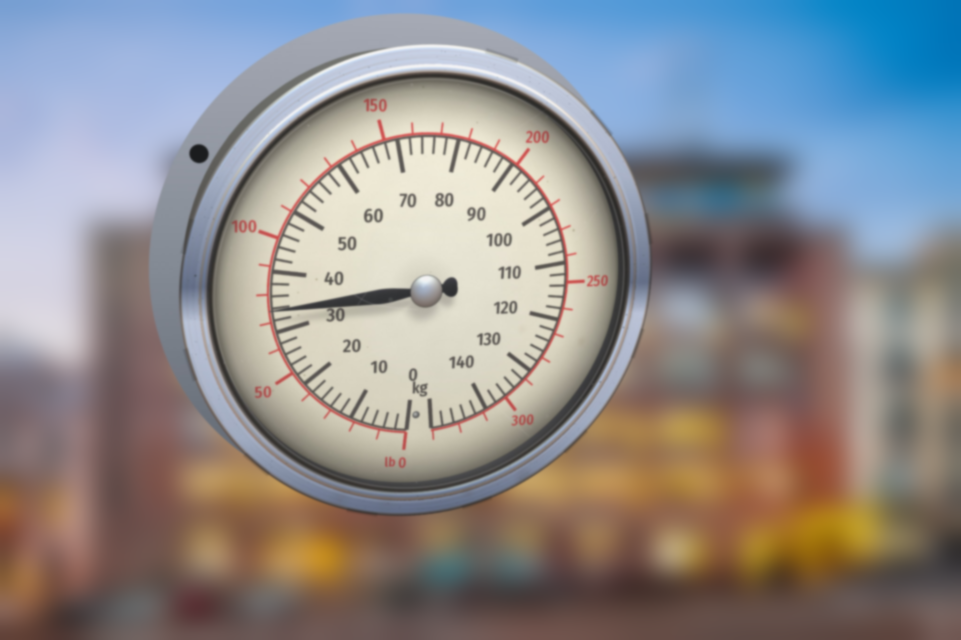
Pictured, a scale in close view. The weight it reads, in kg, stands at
34 kg
